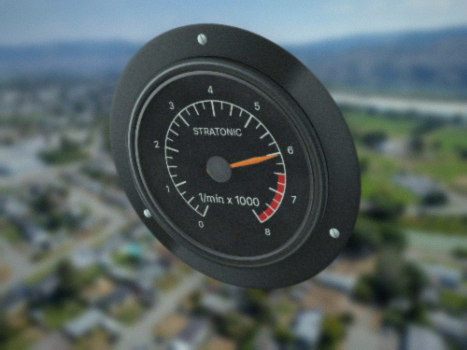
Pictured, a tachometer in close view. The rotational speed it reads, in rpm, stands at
6000 rpm
